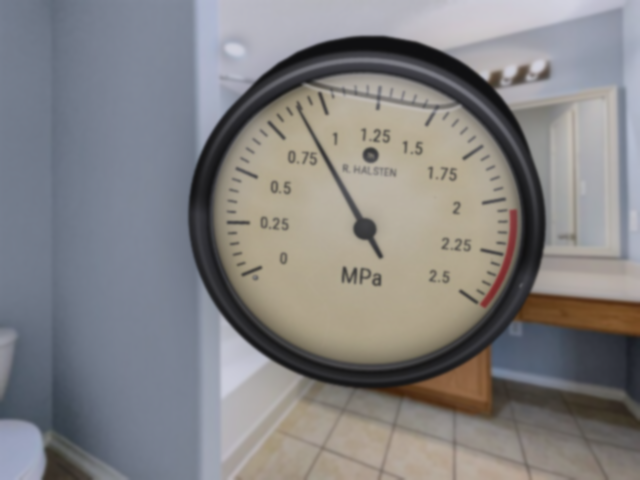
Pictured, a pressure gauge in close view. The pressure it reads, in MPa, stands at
0.9 MPa
